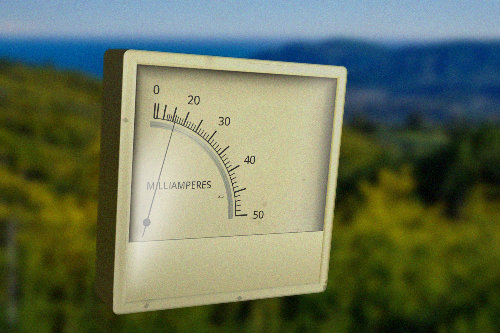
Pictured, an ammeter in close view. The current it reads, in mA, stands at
15 mA
